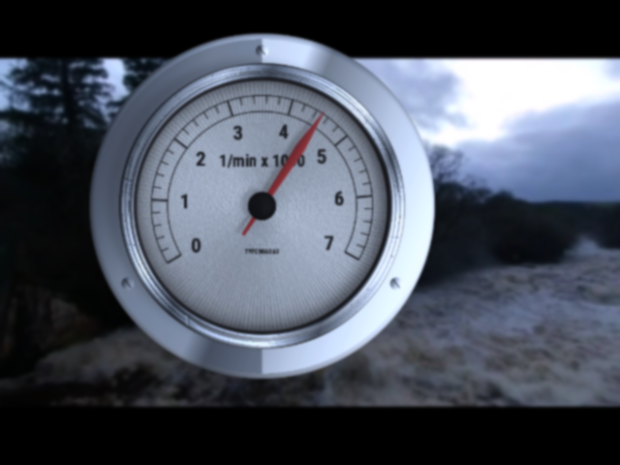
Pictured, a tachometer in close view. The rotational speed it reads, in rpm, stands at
4500 rpm
